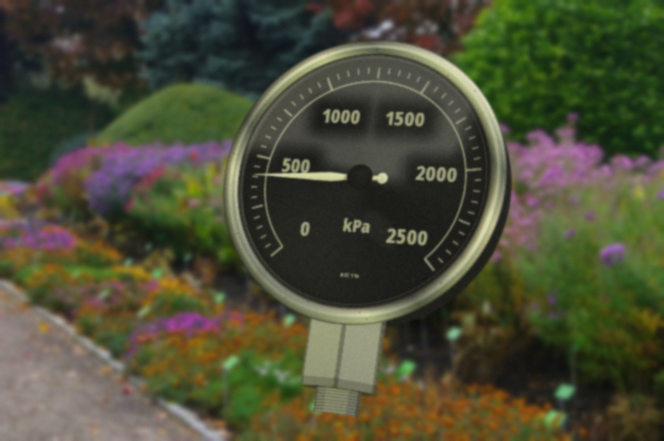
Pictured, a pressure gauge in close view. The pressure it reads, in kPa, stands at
400 kPa
